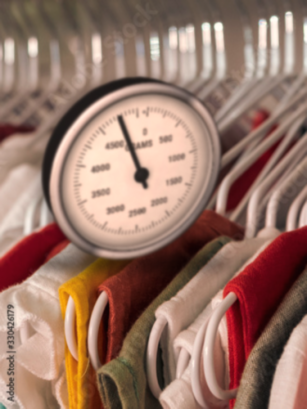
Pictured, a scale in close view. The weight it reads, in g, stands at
4750 g
